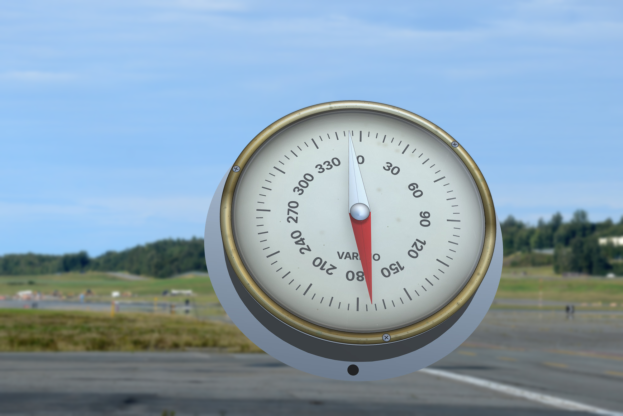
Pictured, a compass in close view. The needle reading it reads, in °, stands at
172.5 °
